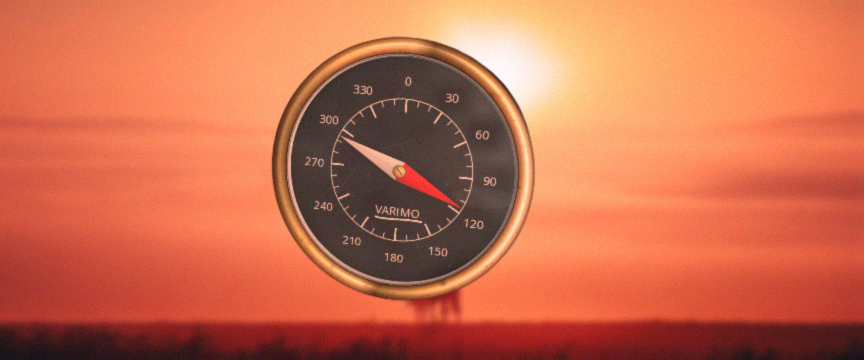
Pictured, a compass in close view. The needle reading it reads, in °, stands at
115 °
